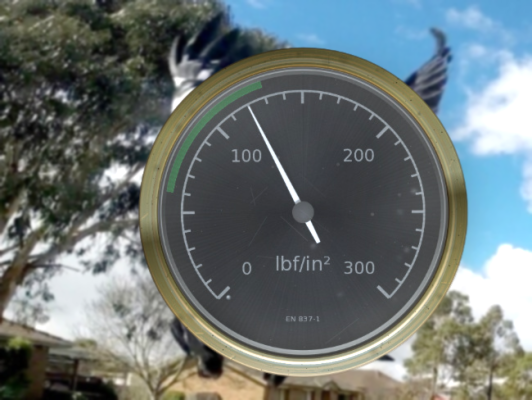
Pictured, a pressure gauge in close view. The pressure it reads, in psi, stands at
120 psi
